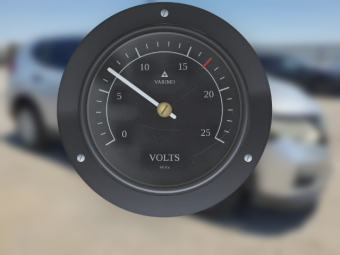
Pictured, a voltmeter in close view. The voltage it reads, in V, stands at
7 V
